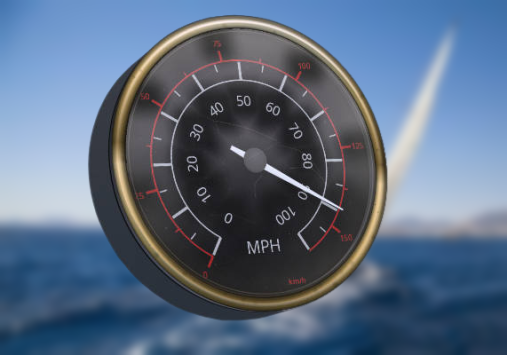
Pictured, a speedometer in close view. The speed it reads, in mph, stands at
90 mph
